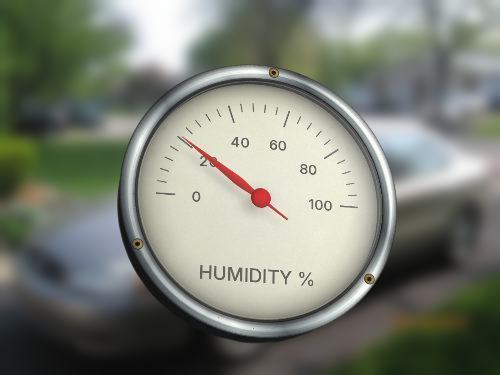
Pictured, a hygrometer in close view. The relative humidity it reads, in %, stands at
20 %
